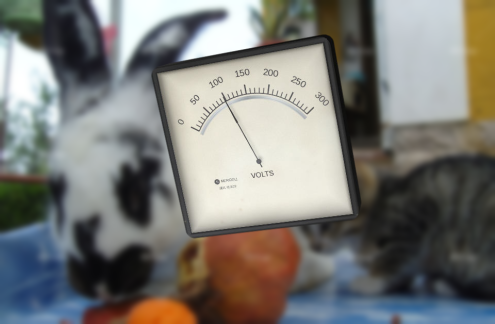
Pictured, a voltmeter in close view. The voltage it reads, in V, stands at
100 V
